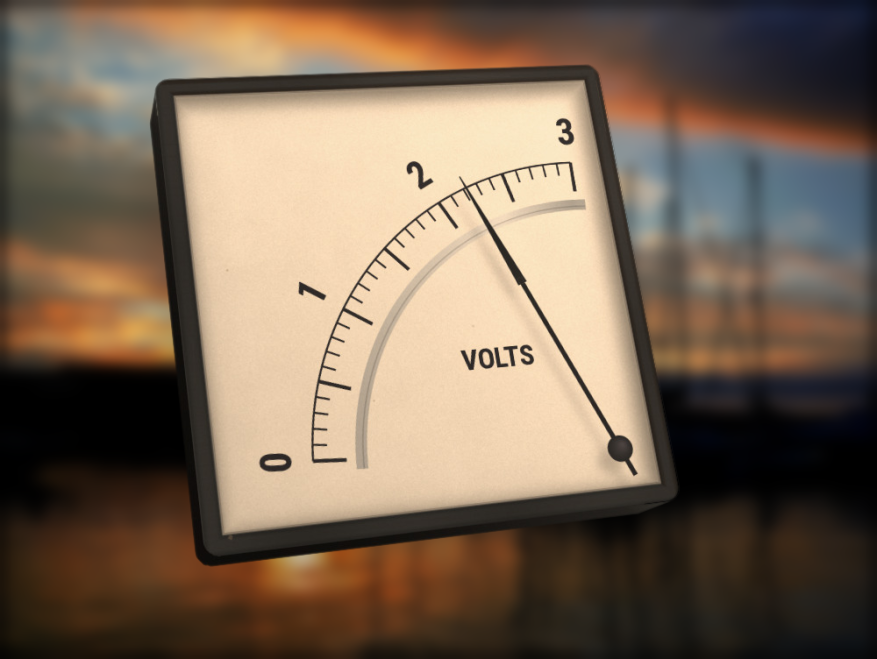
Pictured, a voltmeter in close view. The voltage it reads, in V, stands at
2.2 V
